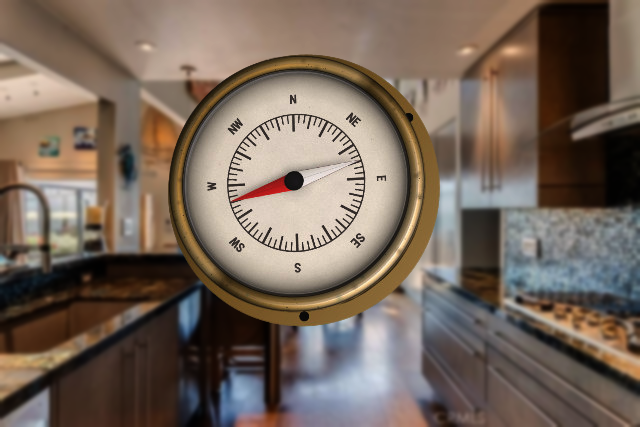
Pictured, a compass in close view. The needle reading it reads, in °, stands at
255 °
